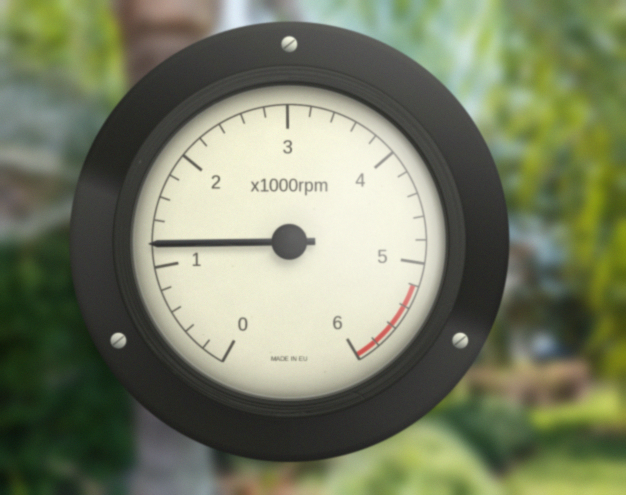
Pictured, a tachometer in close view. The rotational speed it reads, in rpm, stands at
1200 rpm
